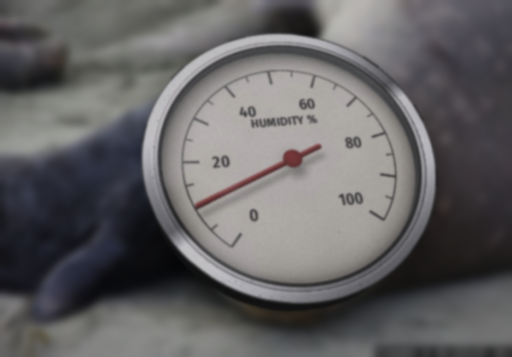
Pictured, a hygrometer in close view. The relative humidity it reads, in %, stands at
10 %
